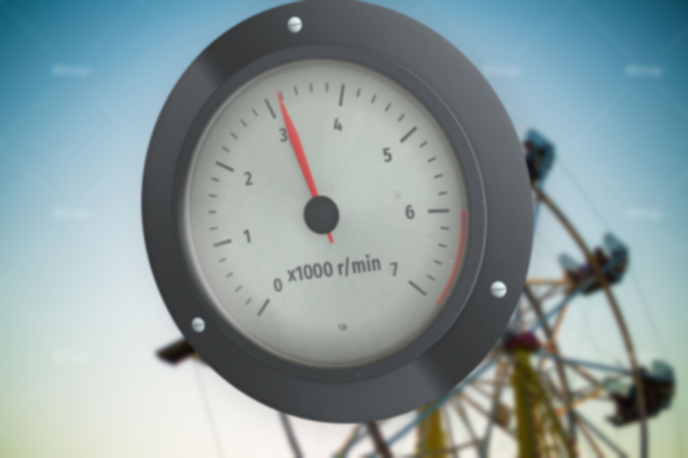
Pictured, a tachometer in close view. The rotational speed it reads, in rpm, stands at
3200 rpm
